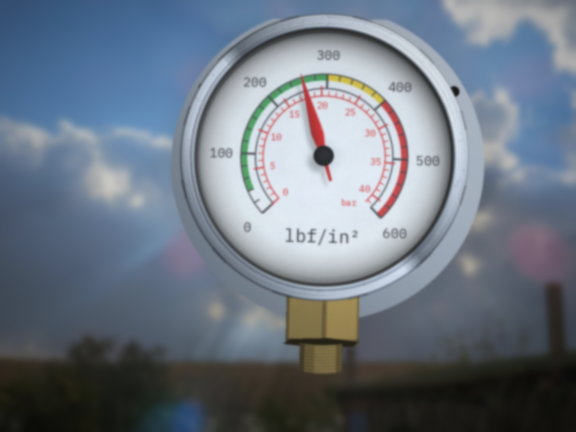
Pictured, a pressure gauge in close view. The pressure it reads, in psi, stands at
260 psi
